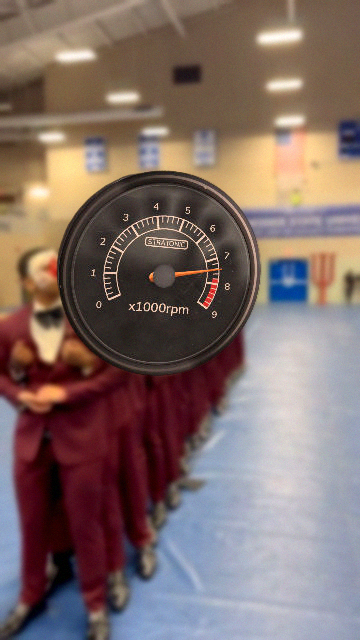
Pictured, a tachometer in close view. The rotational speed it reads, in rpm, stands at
7400 rpm
